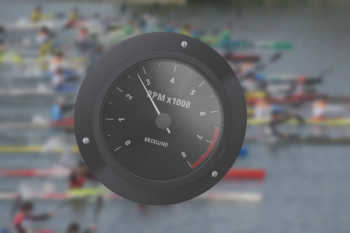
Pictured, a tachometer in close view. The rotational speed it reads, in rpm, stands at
2750 rpm
